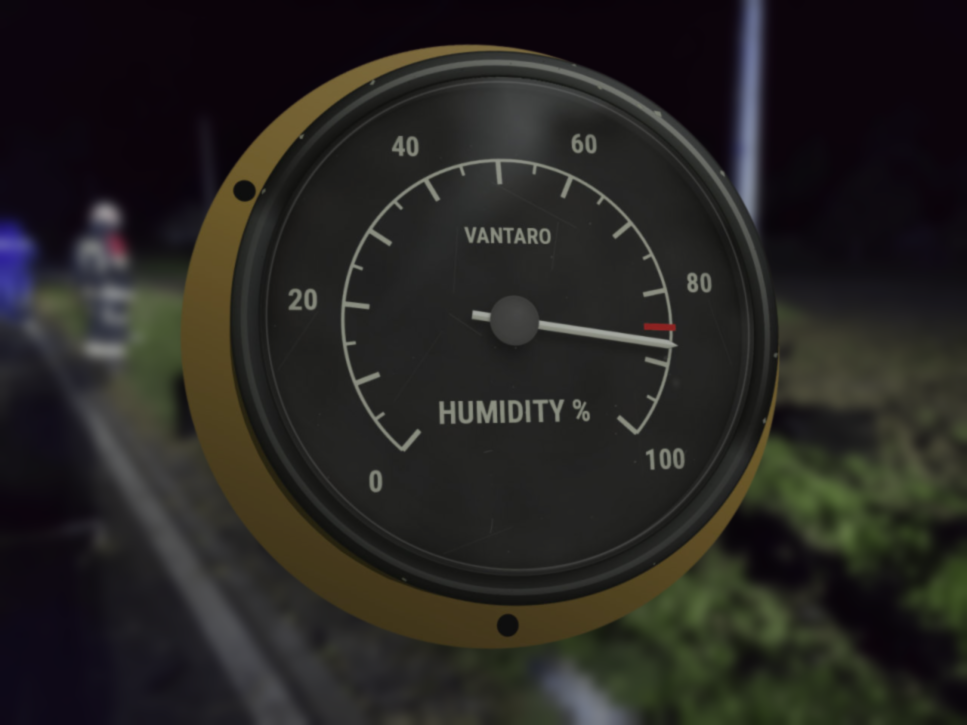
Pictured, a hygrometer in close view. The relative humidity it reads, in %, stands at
87.5 %
